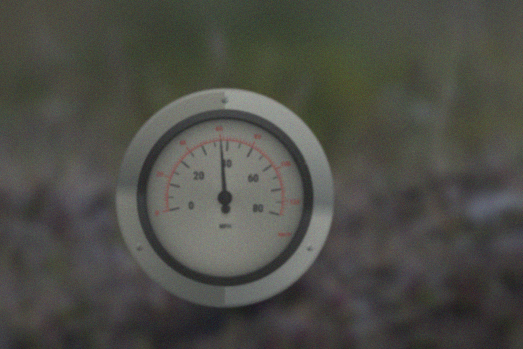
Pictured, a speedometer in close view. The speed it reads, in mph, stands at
37.5 mph
